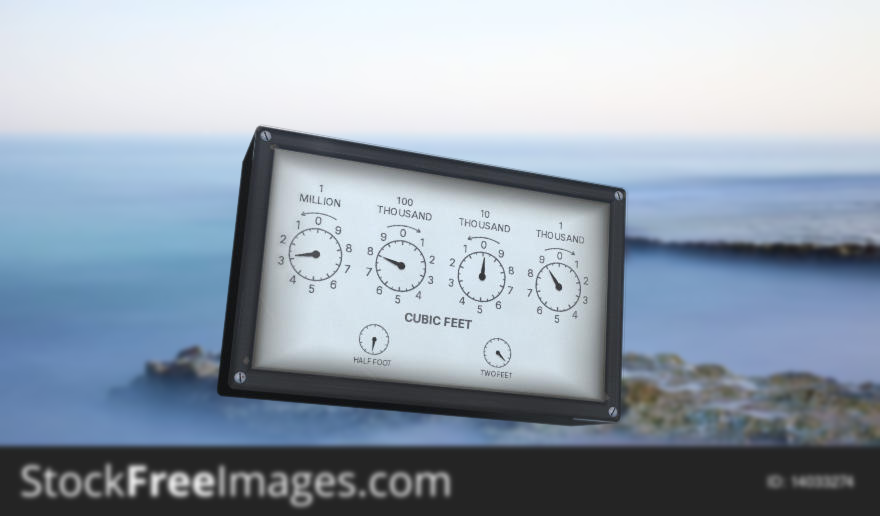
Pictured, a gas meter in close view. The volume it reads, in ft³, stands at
279900 ft³
